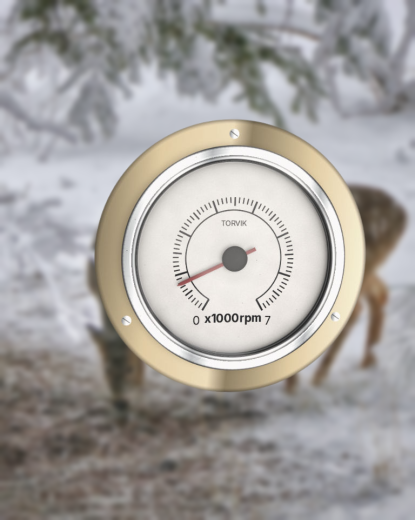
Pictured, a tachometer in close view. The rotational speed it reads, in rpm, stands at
800 rpm
